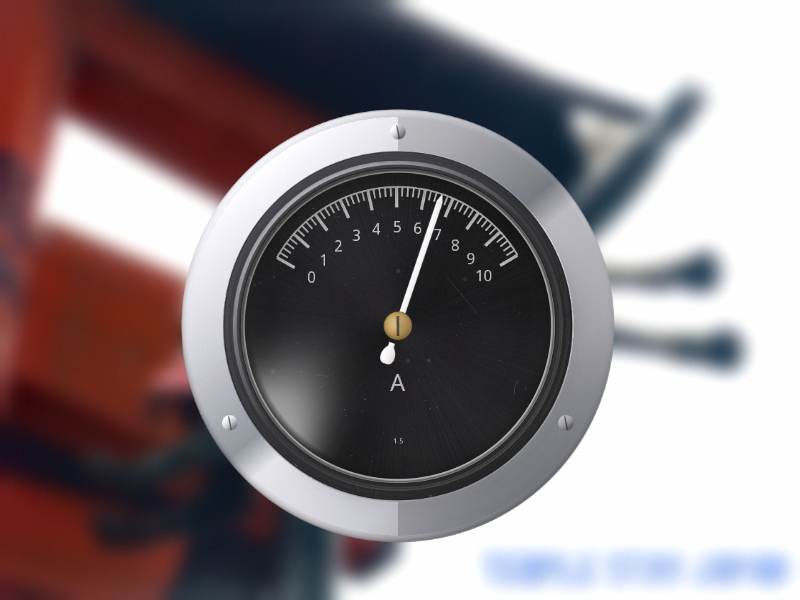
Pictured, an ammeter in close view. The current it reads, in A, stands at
6.6 A
